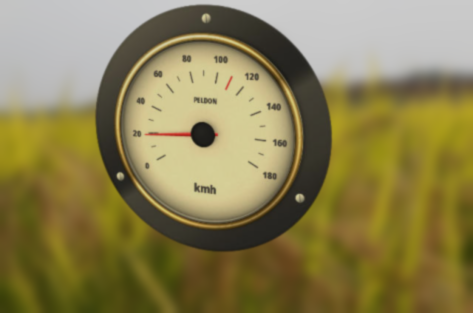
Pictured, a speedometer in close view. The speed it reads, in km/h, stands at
20 km/h
